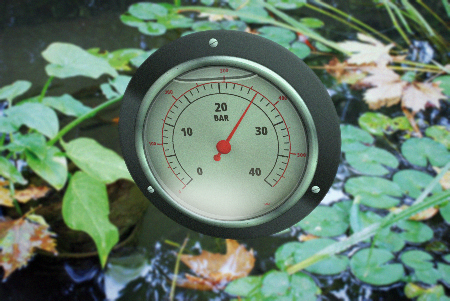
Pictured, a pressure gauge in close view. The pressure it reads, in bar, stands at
25 bar
